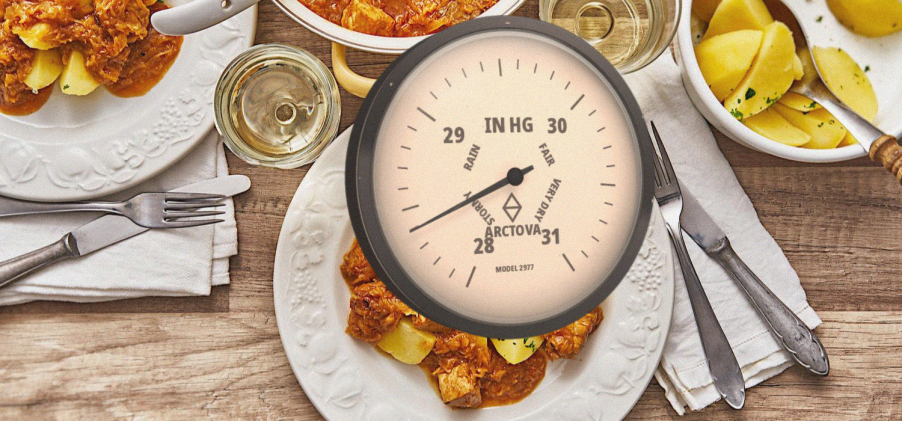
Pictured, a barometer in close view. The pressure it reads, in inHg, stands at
28.4 inHg
